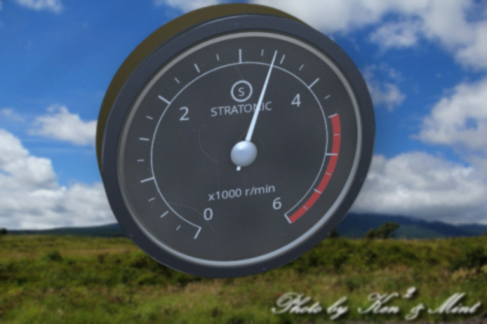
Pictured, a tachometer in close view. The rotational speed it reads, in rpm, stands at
3375 rpm
